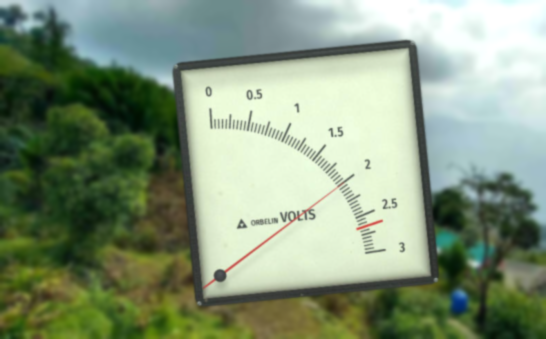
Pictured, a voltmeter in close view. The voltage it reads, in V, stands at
2 V
